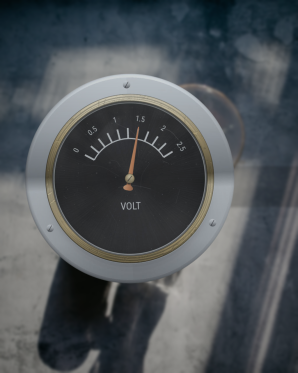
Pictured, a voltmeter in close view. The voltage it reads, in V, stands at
1.5 V
